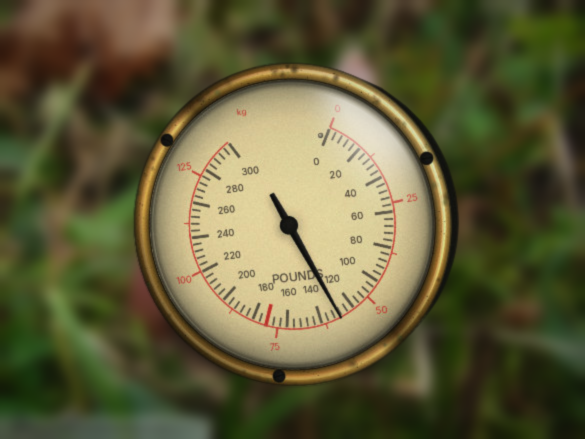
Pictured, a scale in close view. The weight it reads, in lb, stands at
128 lb
